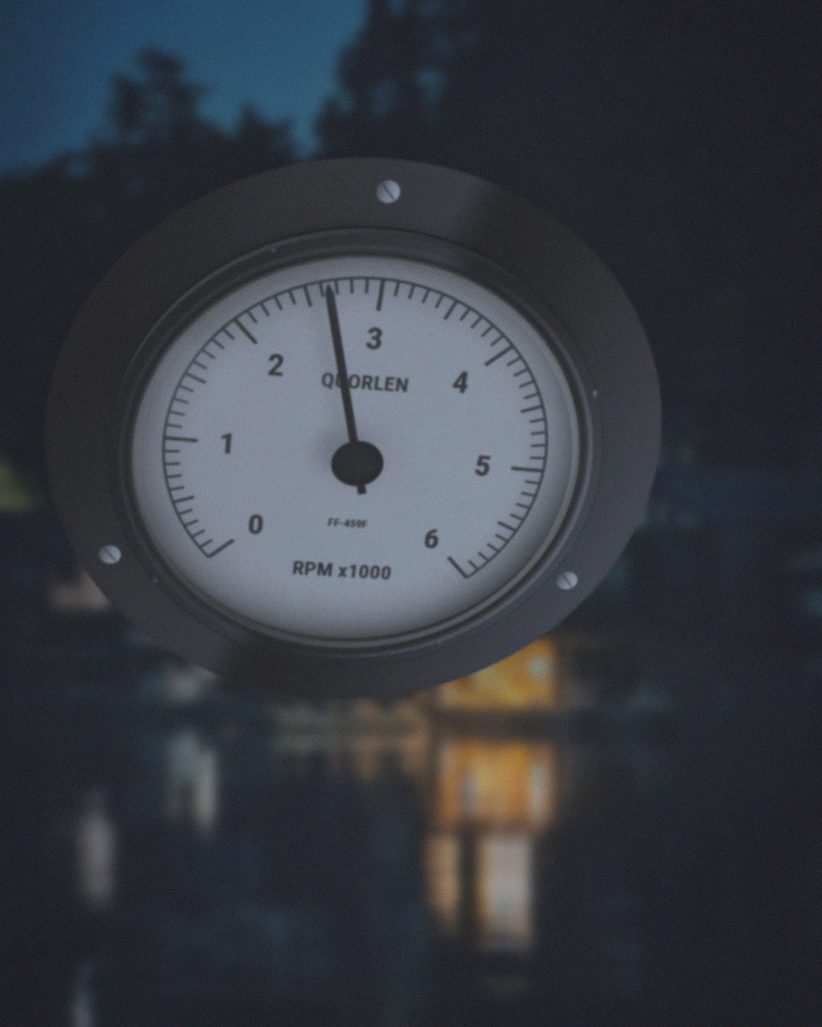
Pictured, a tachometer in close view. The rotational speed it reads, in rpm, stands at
2650 rpm
